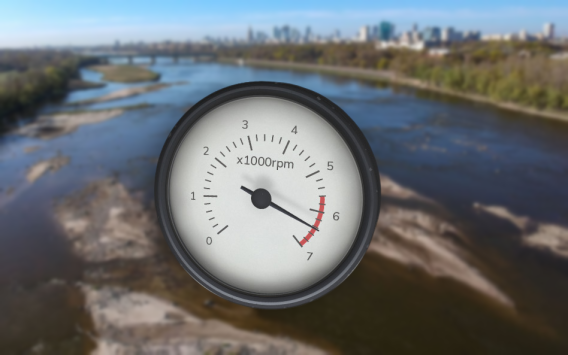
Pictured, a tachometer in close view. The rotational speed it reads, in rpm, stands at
6400 rpm
